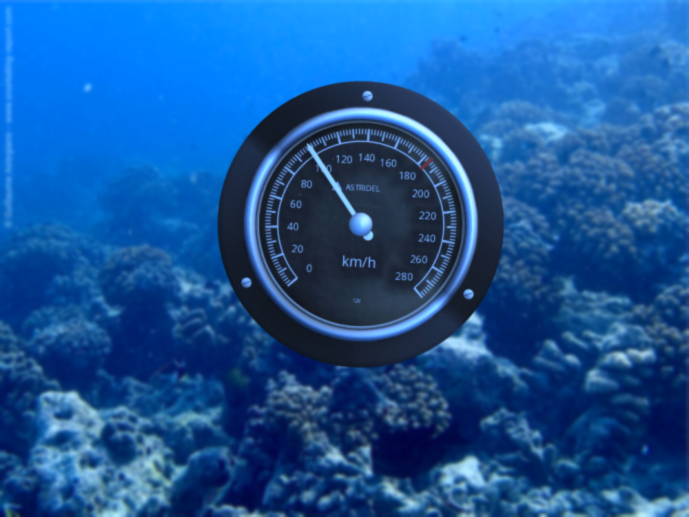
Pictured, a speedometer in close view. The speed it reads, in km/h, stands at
100 km/h
